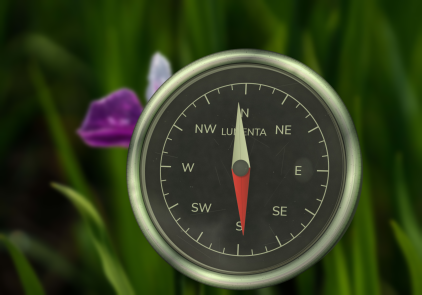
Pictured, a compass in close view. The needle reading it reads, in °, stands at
175 °
